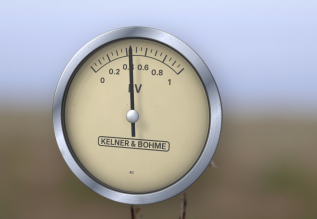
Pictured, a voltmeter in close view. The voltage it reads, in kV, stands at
0.45 kV
